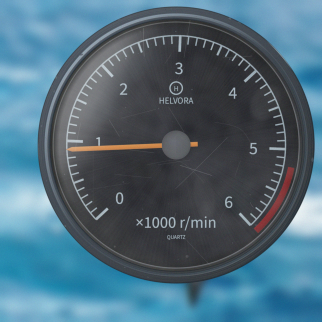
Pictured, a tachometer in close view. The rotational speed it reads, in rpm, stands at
900 rpm
